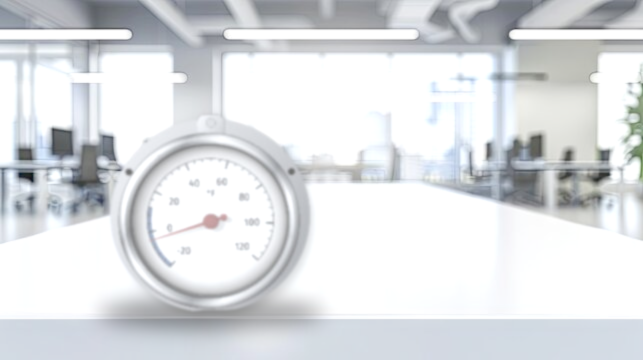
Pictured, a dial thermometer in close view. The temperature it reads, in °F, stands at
-4 °F
